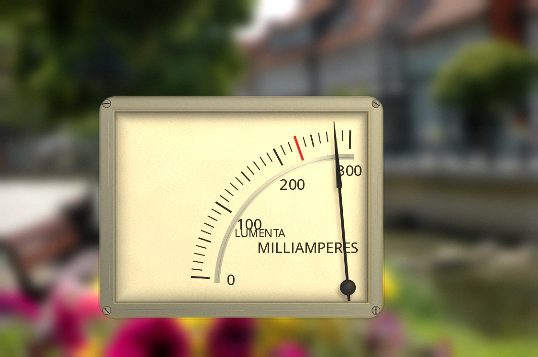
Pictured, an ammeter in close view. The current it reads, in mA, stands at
280 mA
